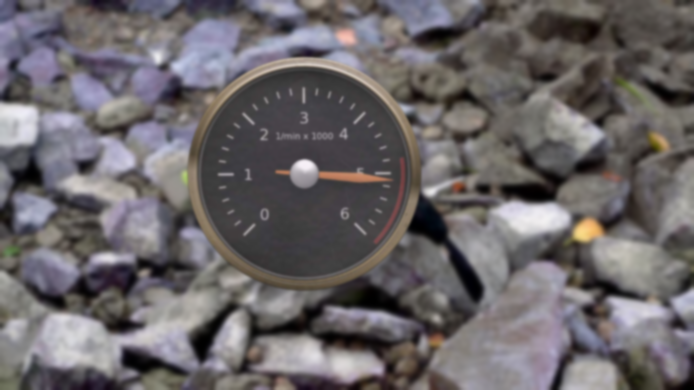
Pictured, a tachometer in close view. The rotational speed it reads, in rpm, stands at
5100 rpm
